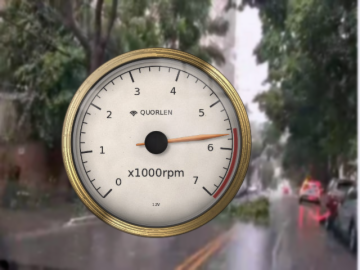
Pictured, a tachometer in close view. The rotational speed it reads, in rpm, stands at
5700 rpm
